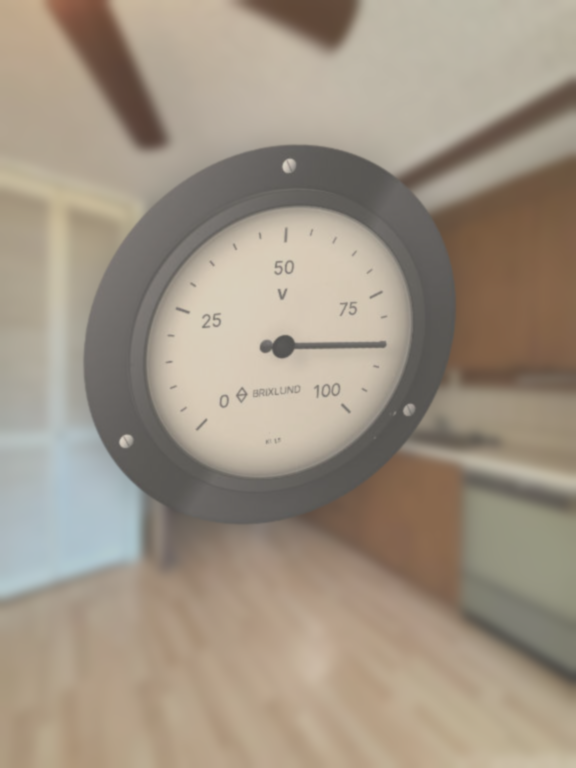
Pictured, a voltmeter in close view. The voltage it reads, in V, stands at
85 V
